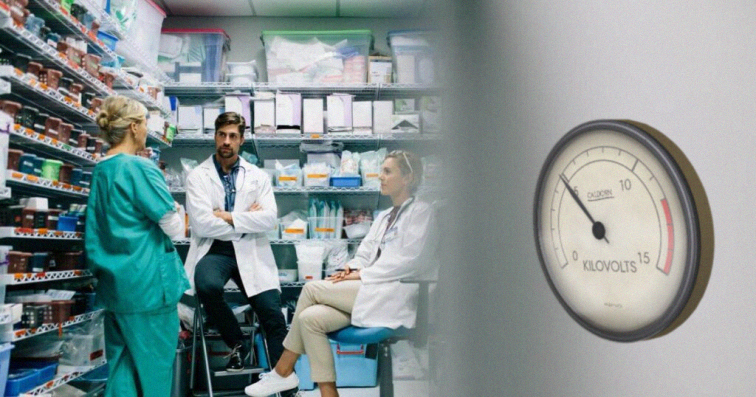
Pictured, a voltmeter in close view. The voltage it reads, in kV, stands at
5 kV
